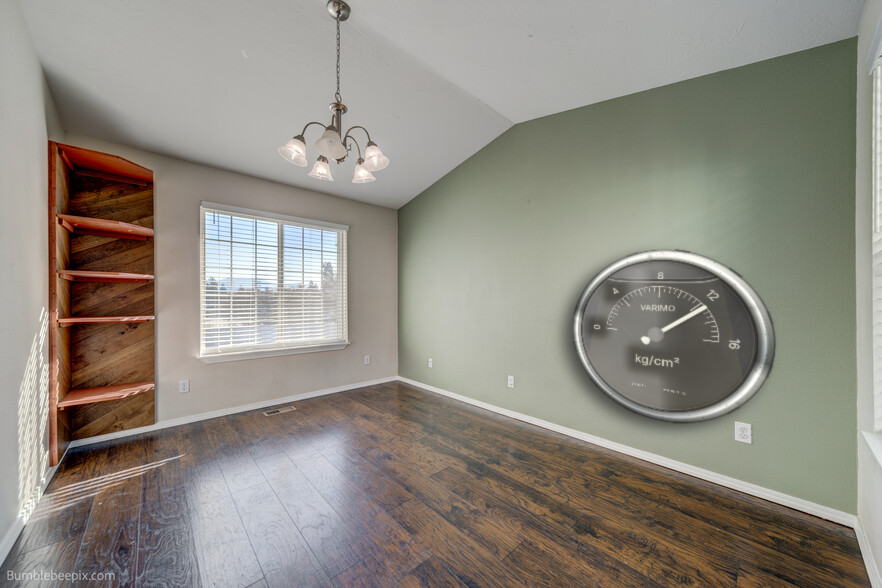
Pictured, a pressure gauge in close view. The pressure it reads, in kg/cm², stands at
12.5 kg/cm²
